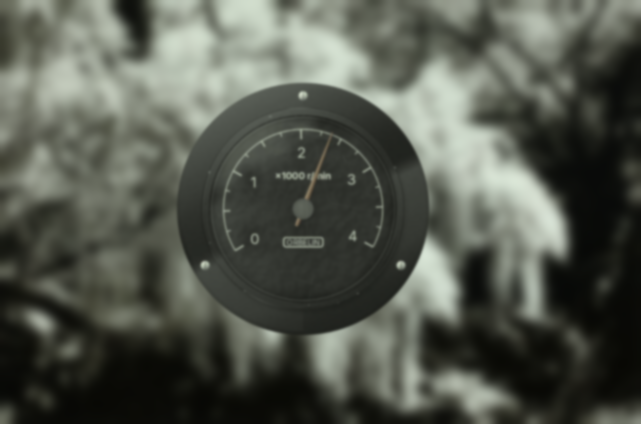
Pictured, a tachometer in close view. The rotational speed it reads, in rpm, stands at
2375 rpm
